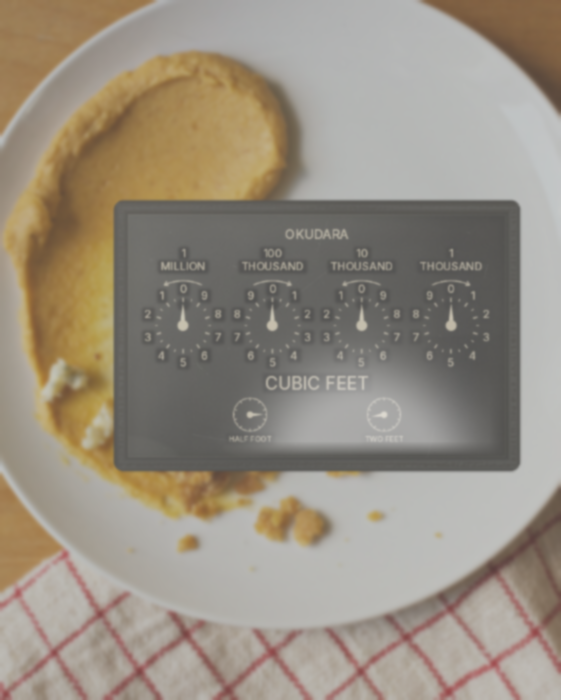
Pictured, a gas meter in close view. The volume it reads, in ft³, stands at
0 ft³
